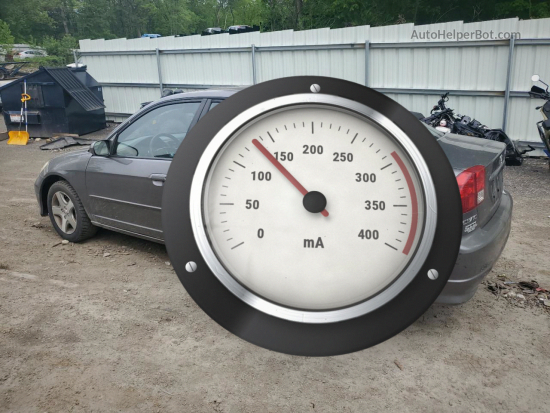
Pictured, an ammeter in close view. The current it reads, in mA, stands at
130 mA
